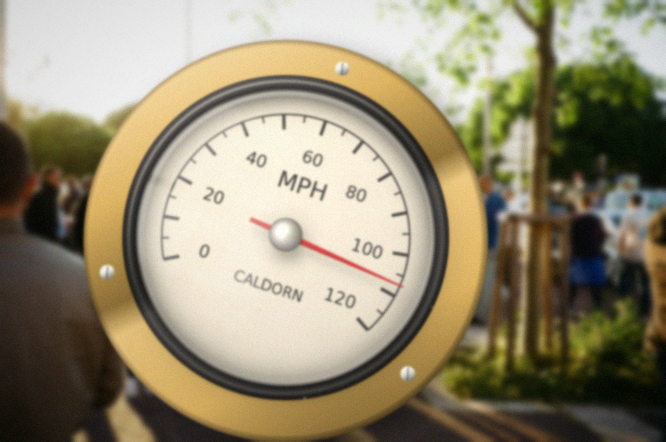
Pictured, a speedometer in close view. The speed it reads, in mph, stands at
107.5 mph
